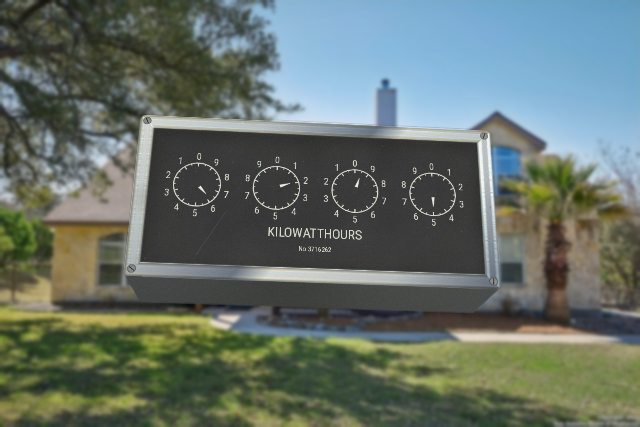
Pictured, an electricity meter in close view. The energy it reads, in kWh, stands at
6195 kWh
